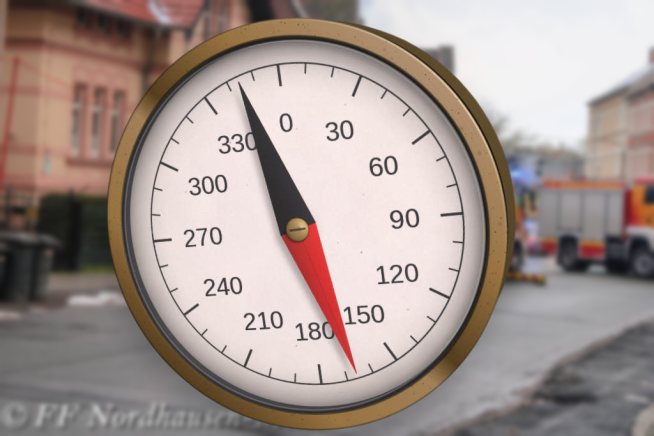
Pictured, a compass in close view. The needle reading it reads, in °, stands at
165 °
